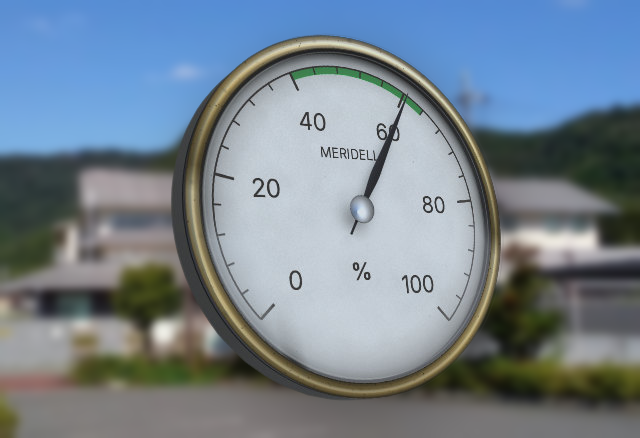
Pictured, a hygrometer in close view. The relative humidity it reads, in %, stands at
60 %
